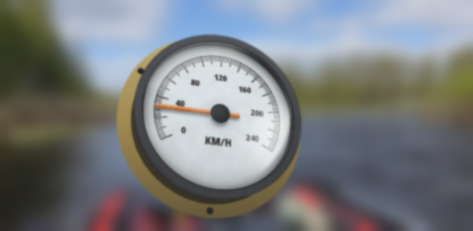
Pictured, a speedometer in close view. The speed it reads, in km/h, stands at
30 km/h
